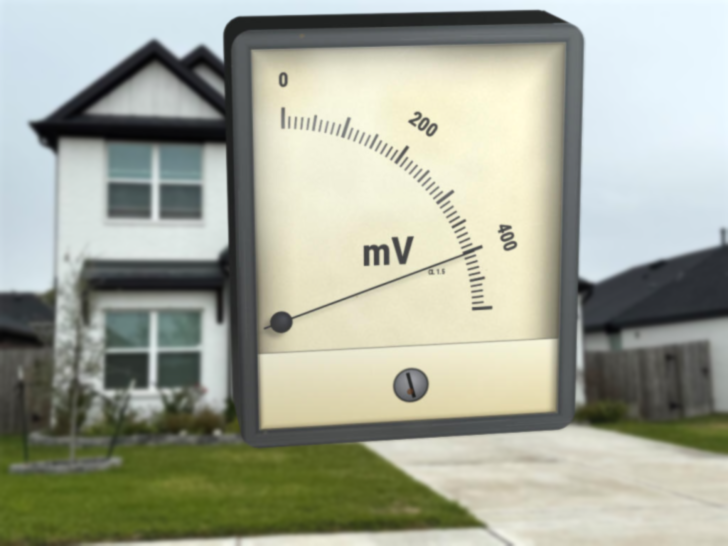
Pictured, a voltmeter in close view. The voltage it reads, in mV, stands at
400 mV
